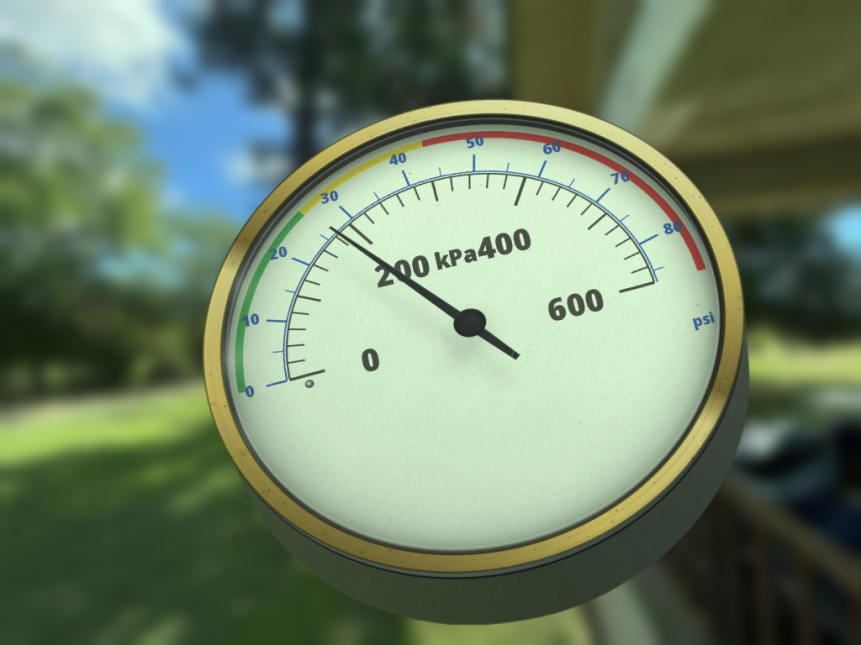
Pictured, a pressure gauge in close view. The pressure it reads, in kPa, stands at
180 kPa
